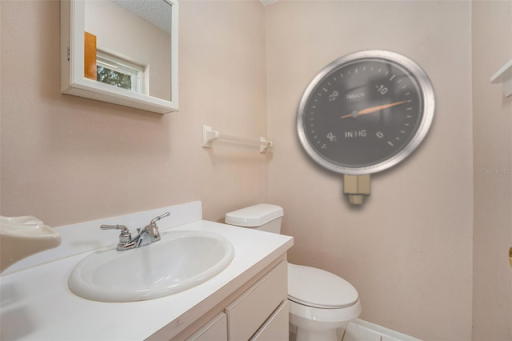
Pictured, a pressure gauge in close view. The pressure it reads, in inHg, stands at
-6 inHg
